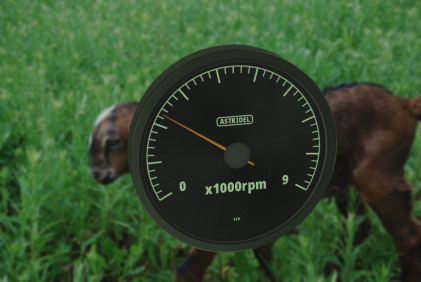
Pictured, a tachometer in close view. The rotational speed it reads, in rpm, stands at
2300 rpm
